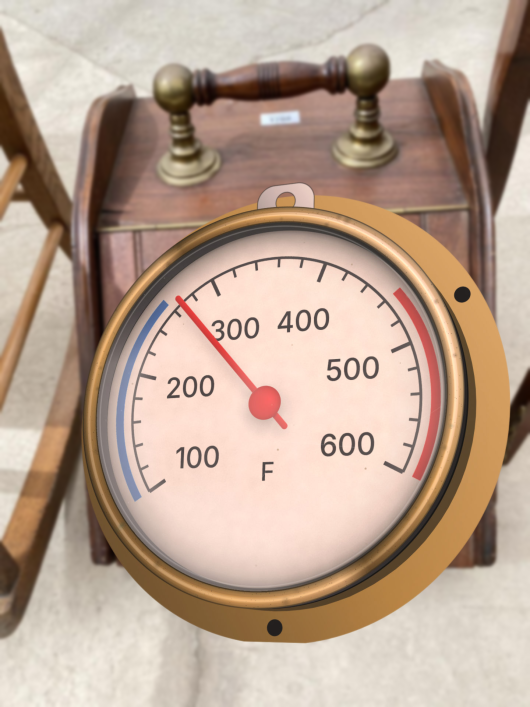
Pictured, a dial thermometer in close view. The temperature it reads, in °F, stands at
270 °F
